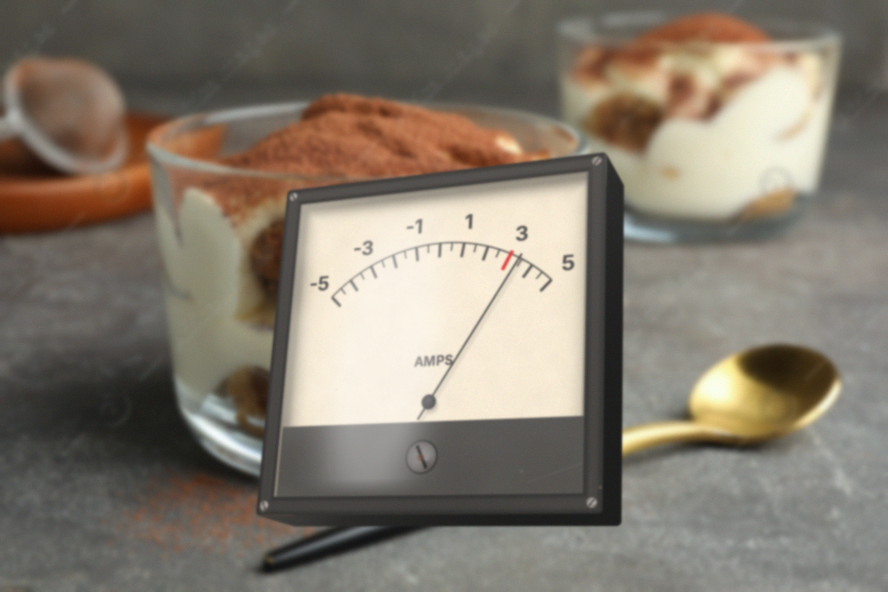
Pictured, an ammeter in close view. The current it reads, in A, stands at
3.5 A
